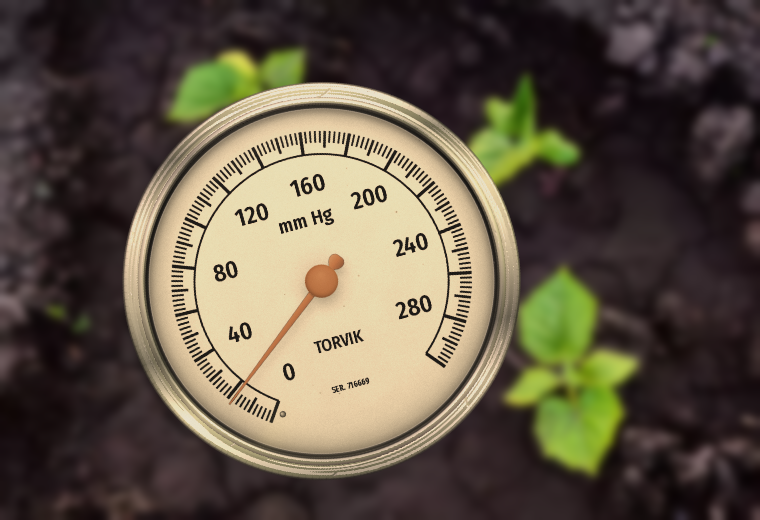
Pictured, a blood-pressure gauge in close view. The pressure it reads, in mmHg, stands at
18 mmHg
